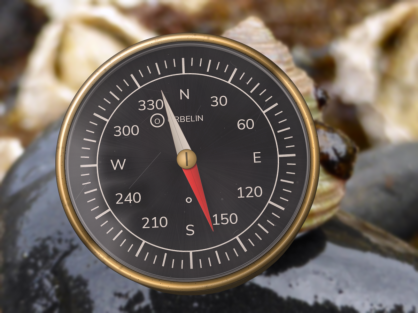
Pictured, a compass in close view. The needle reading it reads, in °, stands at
162.5 °
